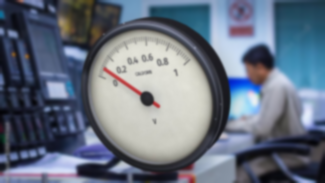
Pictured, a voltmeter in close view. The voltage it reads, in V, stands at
0.1 V
